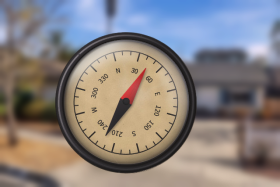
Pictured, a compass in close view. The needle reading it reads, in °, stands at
45 °
